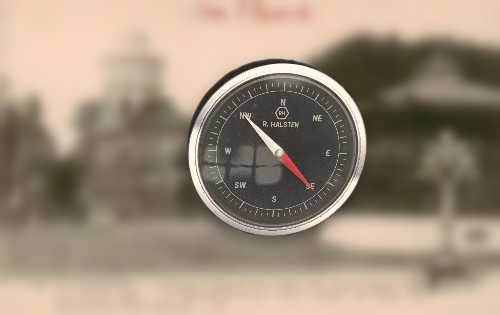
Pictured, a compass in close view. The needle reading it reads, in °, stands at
135 °
